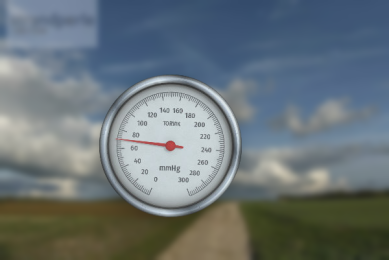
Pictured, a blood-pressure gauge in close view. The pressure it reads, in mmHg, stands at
70 mmHg
